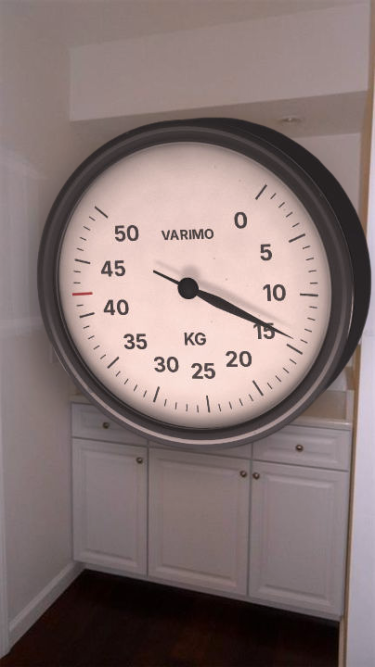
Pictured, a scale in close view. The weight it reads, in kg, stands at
14 kg
